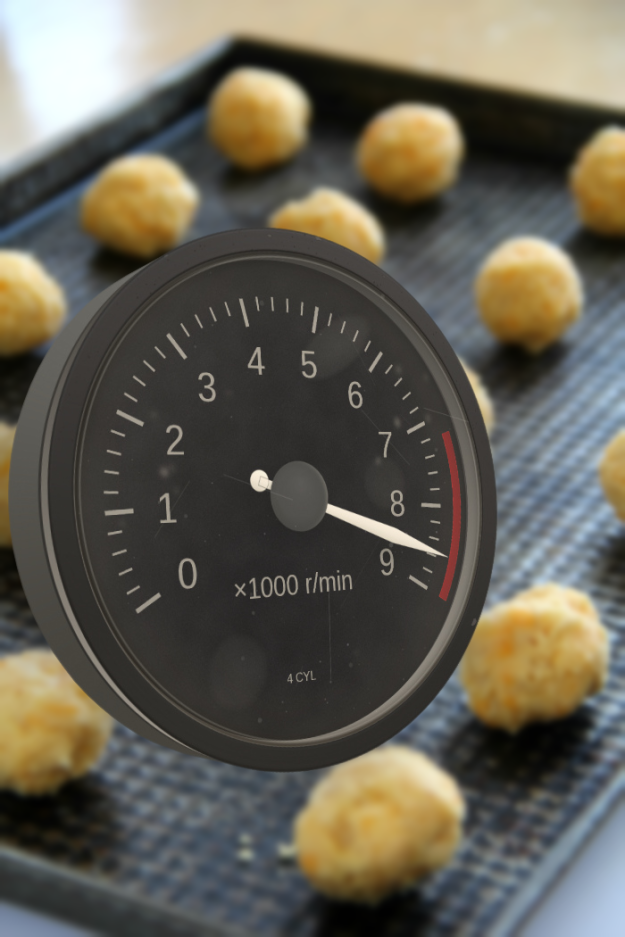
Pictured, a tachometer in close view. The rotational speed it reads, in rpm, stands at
8600 rpm
